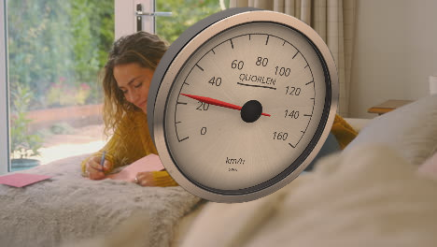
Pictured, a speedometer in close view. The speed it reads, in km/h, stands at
25 km/h
